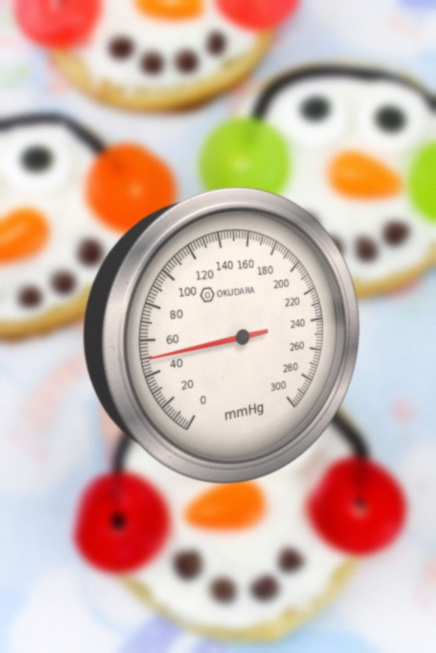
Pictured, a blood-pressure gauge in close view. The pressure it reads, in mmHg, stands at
50 mmHg
